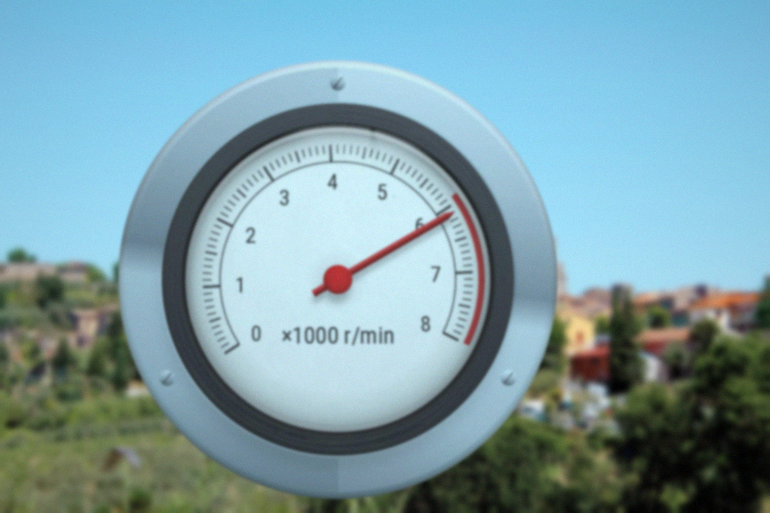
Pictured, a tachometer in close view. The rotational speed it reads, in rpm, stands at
6100 rpm
